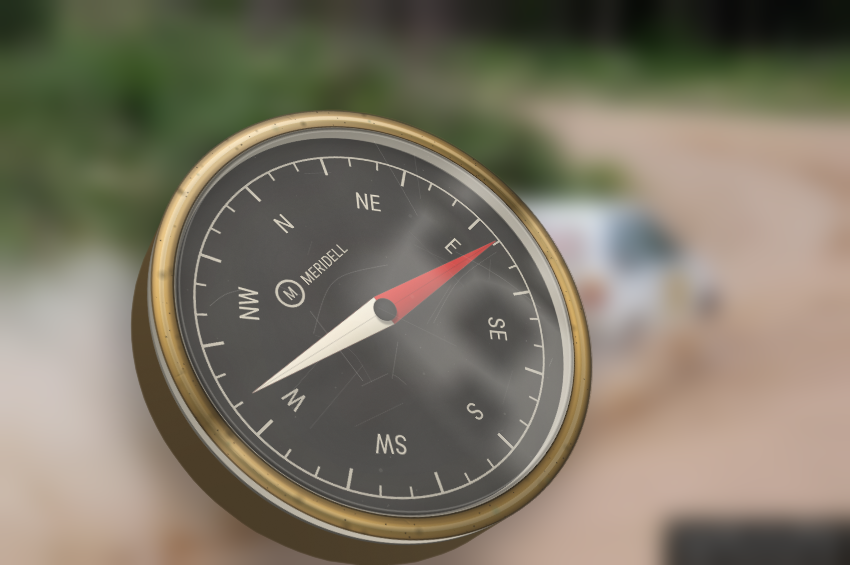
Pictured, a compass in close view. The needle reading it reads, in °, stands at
100 °
